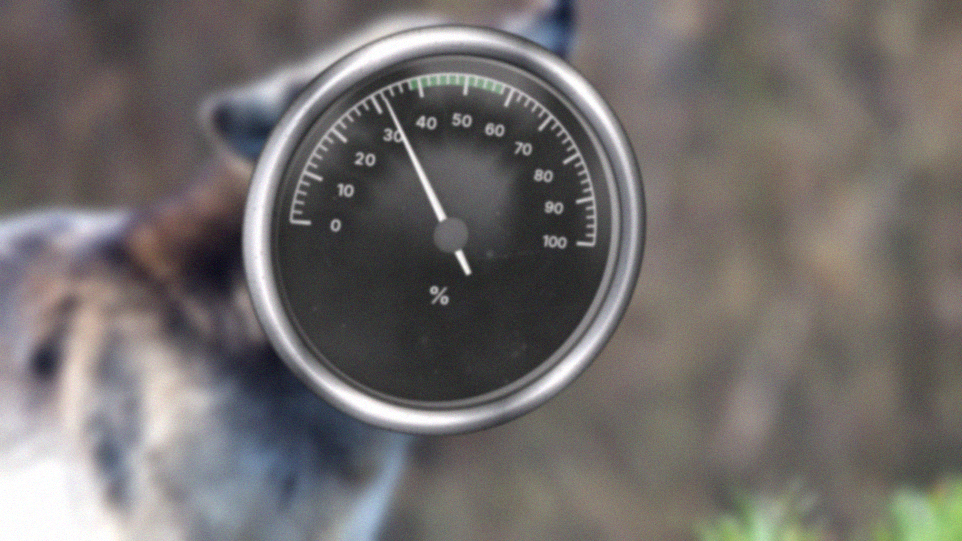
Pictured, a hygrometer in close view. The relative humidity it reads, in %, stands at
32 %
